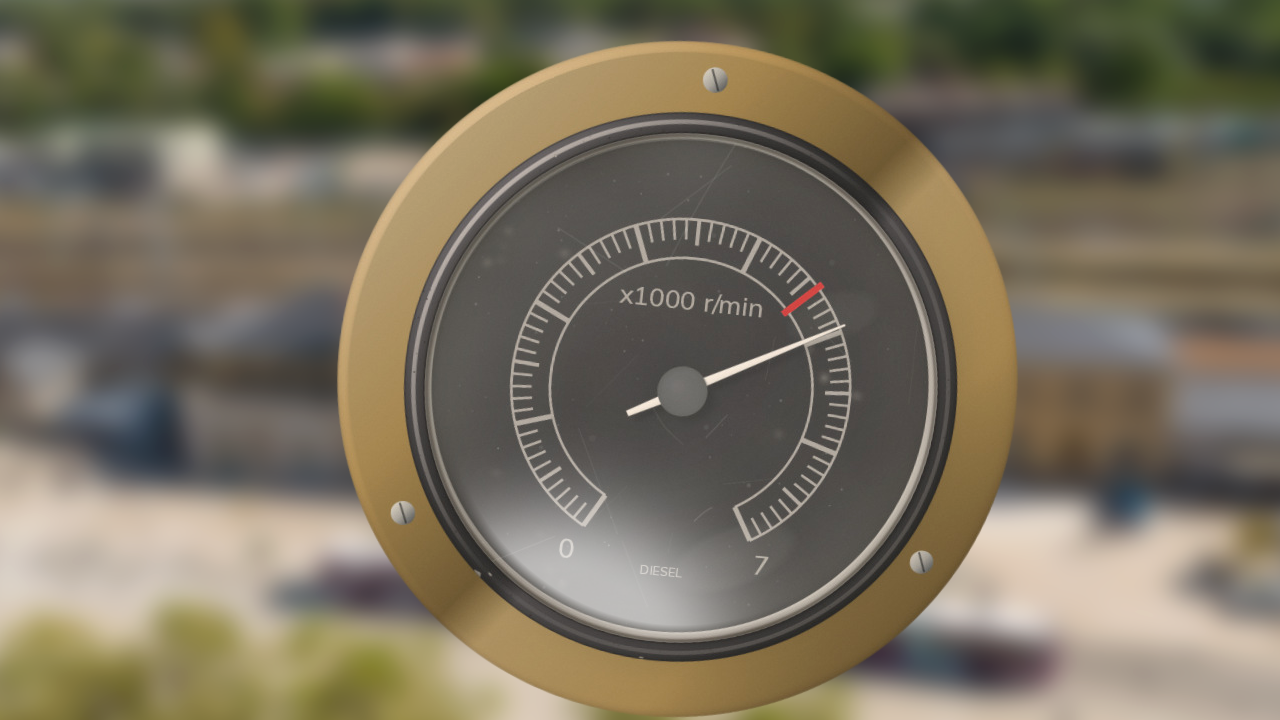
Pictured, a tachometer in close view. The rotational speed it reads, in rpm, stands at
4950 rpm
